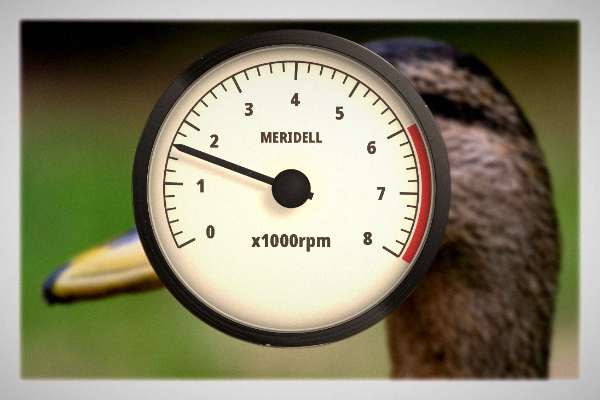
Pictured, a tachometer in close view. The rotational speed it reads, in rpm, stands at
1600 rpm
